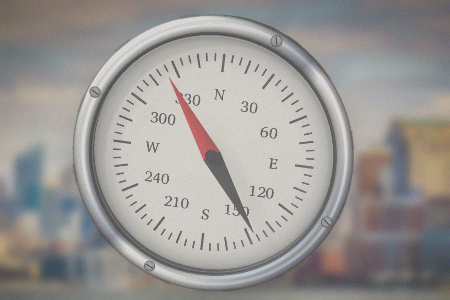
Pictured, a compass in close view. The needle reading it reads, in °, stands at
325 °
